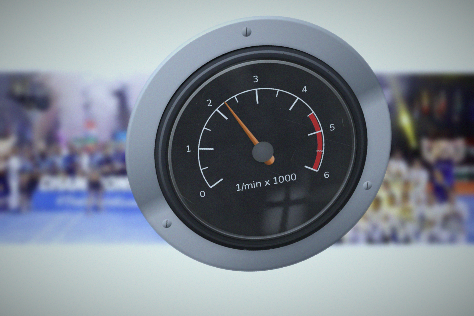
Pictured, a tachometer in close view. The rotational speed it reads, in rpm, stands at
2250 rpm
